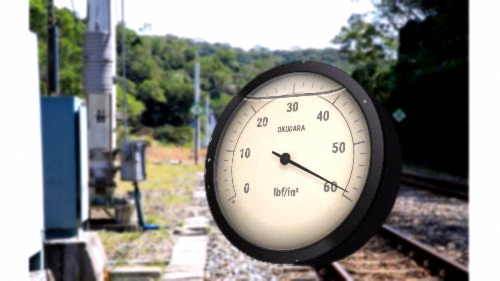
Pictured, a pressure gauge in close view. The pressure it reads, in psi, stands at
59 psi
